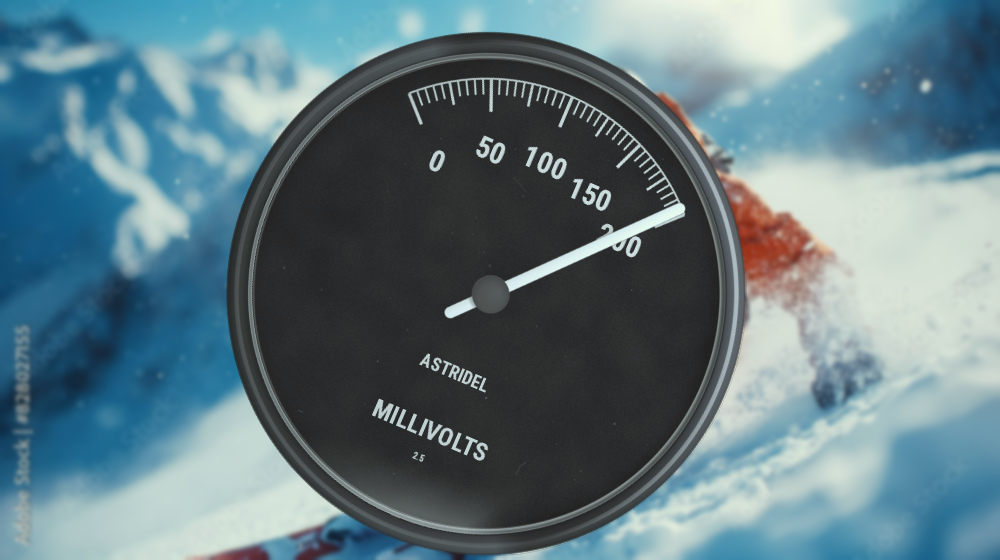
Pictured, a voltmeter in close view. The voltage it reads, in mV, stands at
195 mV
